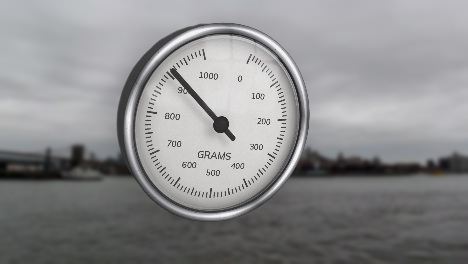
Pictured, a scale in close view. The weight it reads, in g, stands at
910 g
